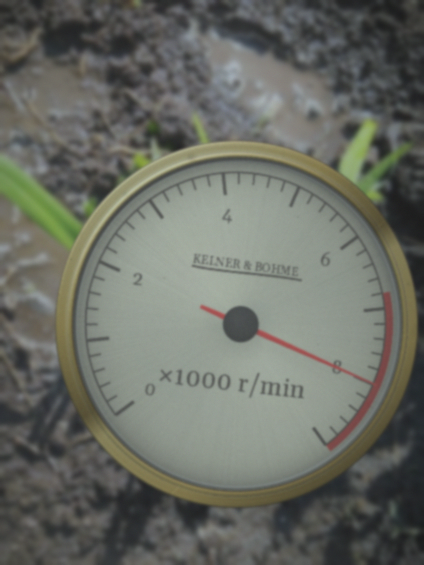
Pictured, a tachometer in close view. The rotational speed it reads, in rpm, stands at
8000 rpm
